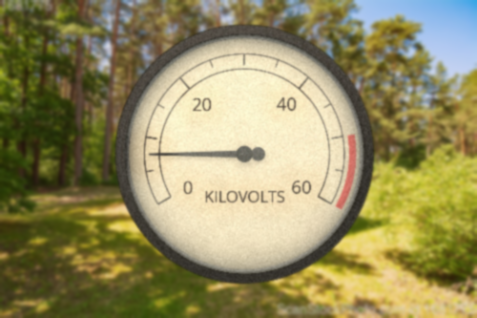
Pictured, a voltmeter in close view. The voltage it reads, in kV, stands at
7.5 kV
